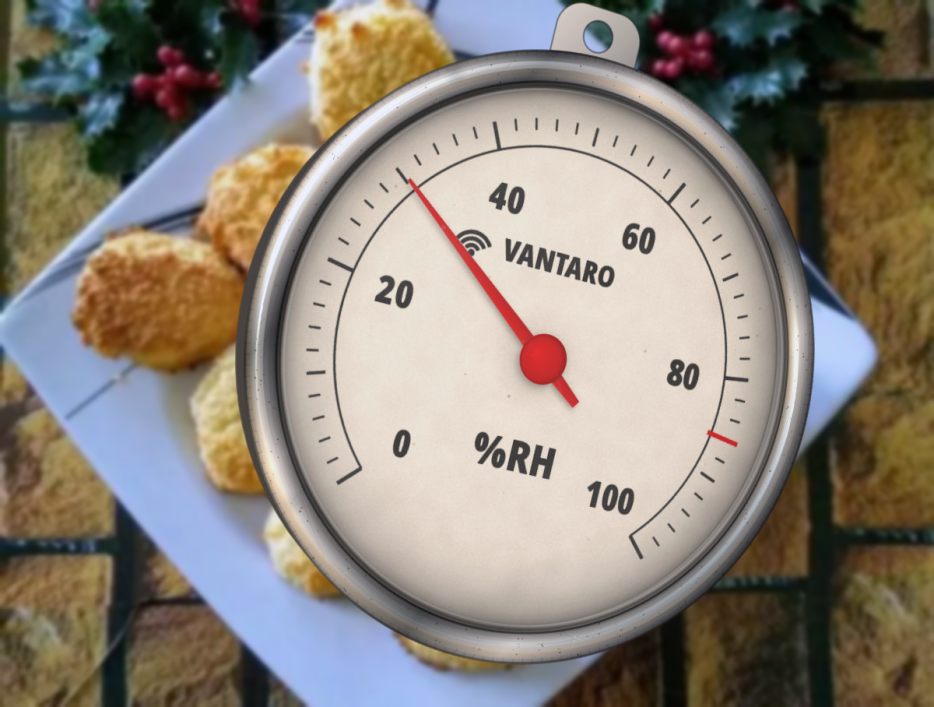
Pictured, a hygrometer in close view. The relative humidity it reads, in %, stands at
30 %
